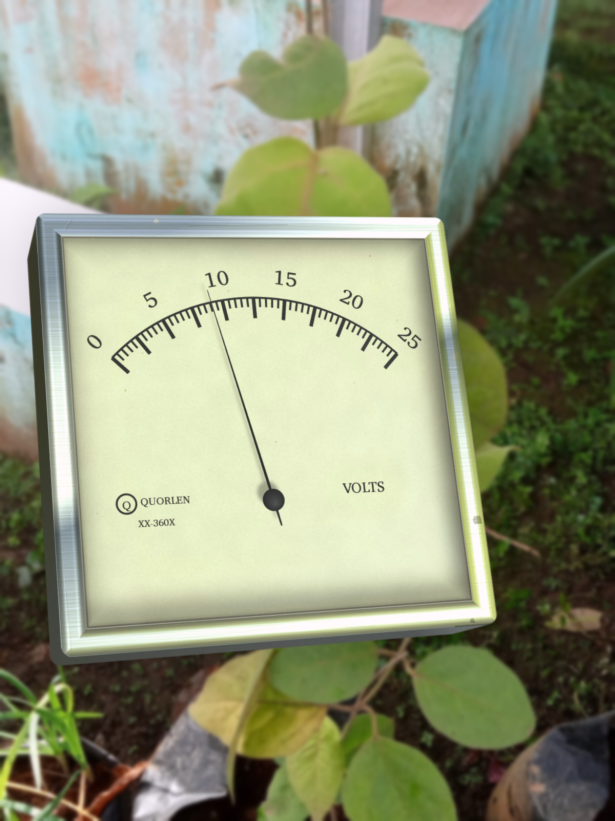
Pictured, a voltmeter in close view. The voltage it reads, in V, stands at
9 V
